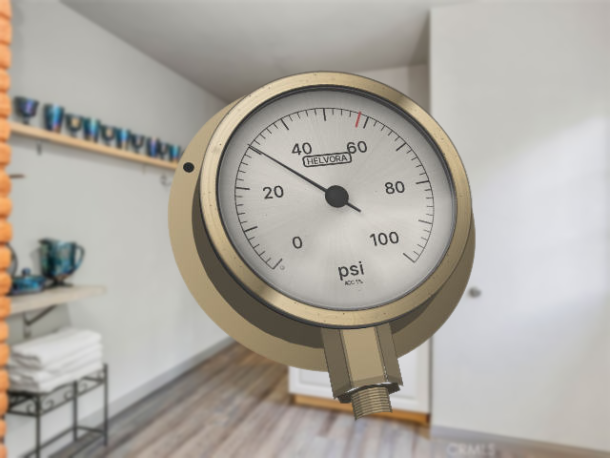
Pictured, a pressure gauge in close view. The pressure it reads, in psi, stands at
30 psi
